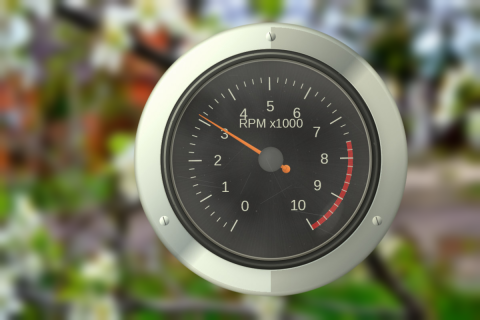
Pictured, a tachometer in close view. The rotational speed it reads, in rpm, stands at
3100 rpm
